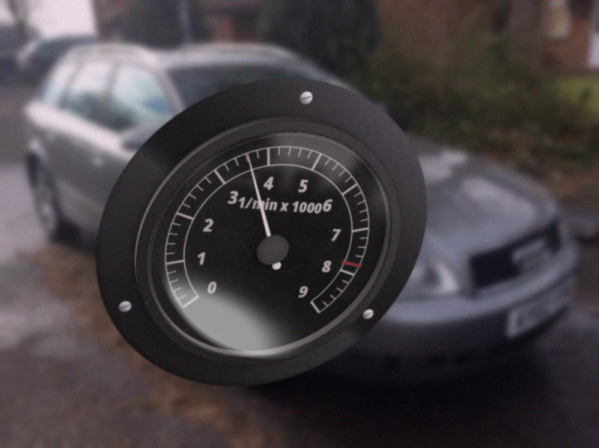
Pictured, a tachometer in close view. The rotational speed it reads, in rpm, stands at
3600 rpm
